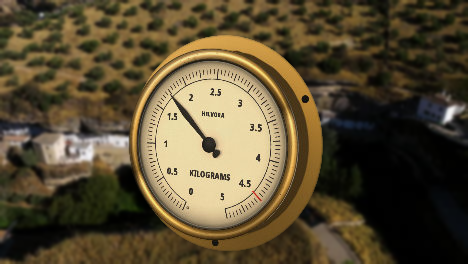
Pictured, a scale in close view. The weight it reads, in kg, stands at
1.75 kg
